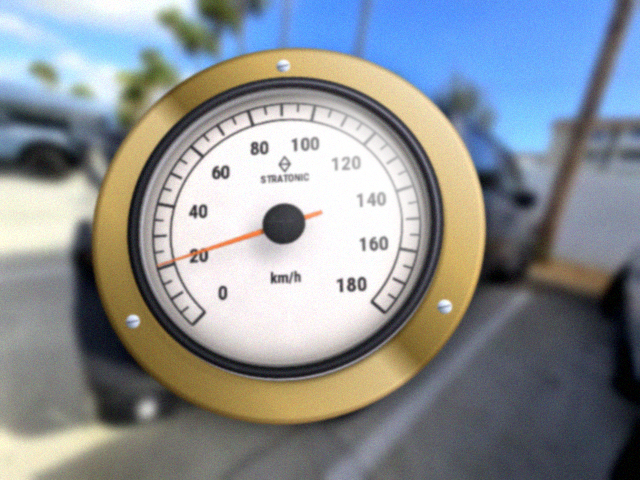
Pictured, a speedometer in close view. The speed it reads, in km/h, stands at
20 km/h
